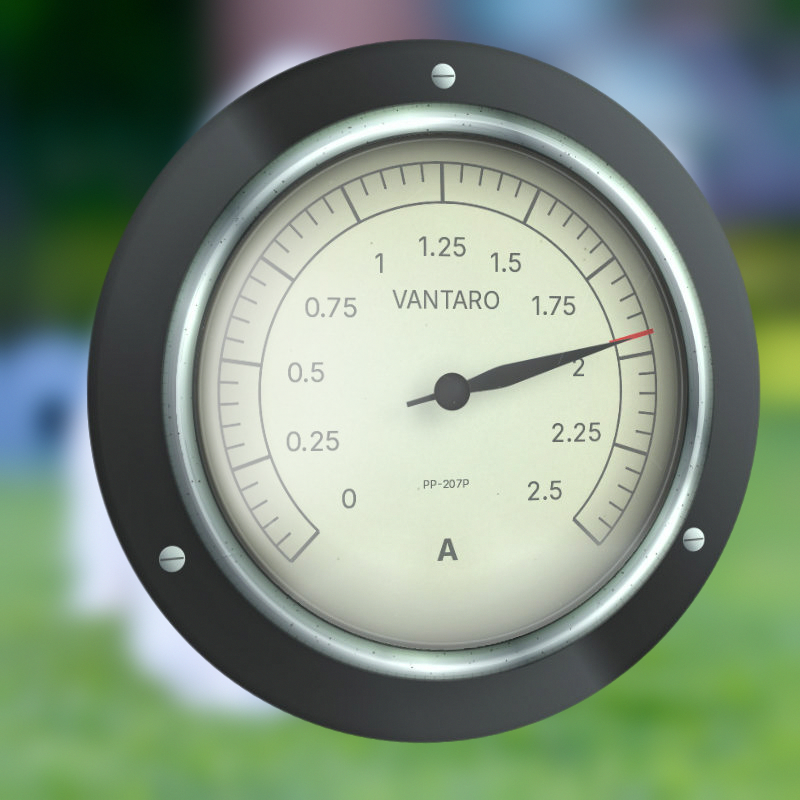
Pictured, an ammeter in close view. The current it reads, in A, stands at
1.95 A
